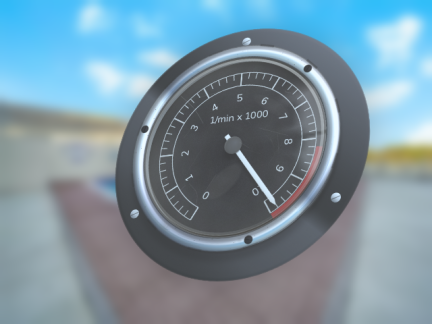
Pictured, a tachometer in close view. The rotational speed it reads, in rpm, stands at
9800 rpm
